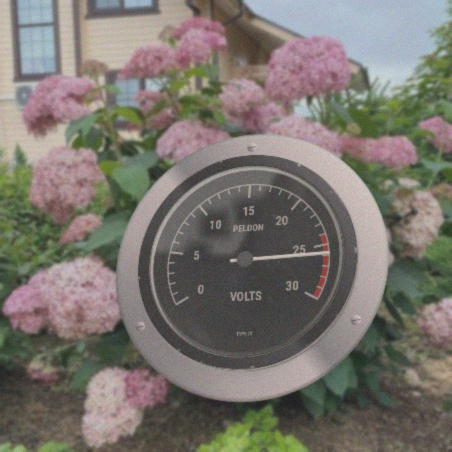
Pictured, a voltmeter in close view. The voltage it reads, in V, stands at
26 V
